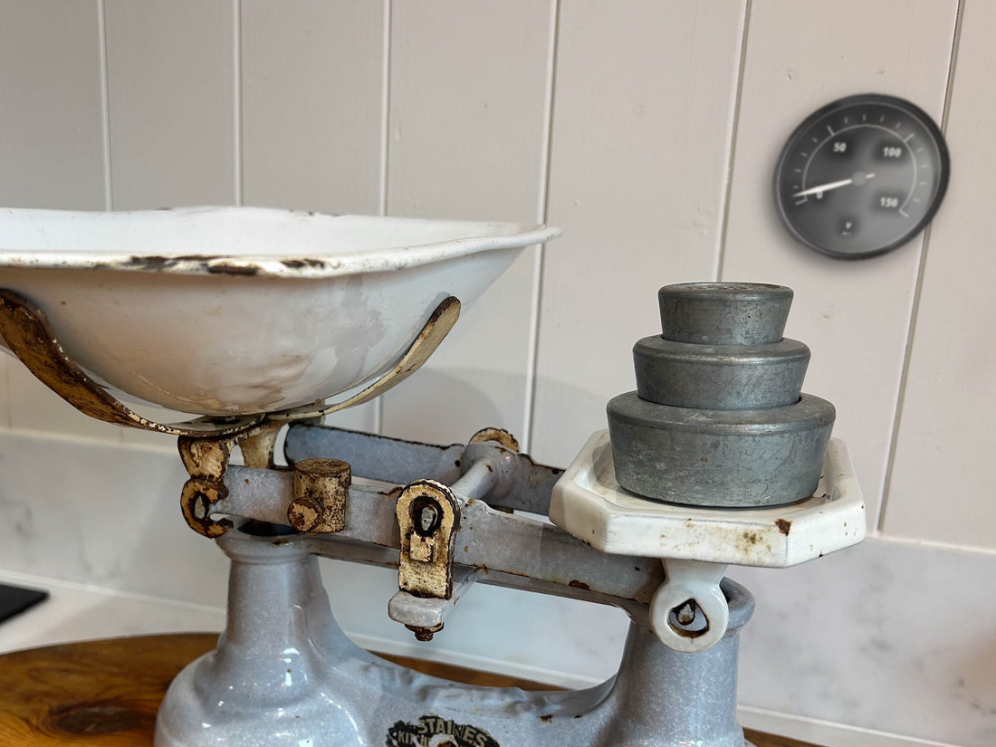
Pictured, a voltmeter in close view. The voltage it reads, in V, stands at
5 V
